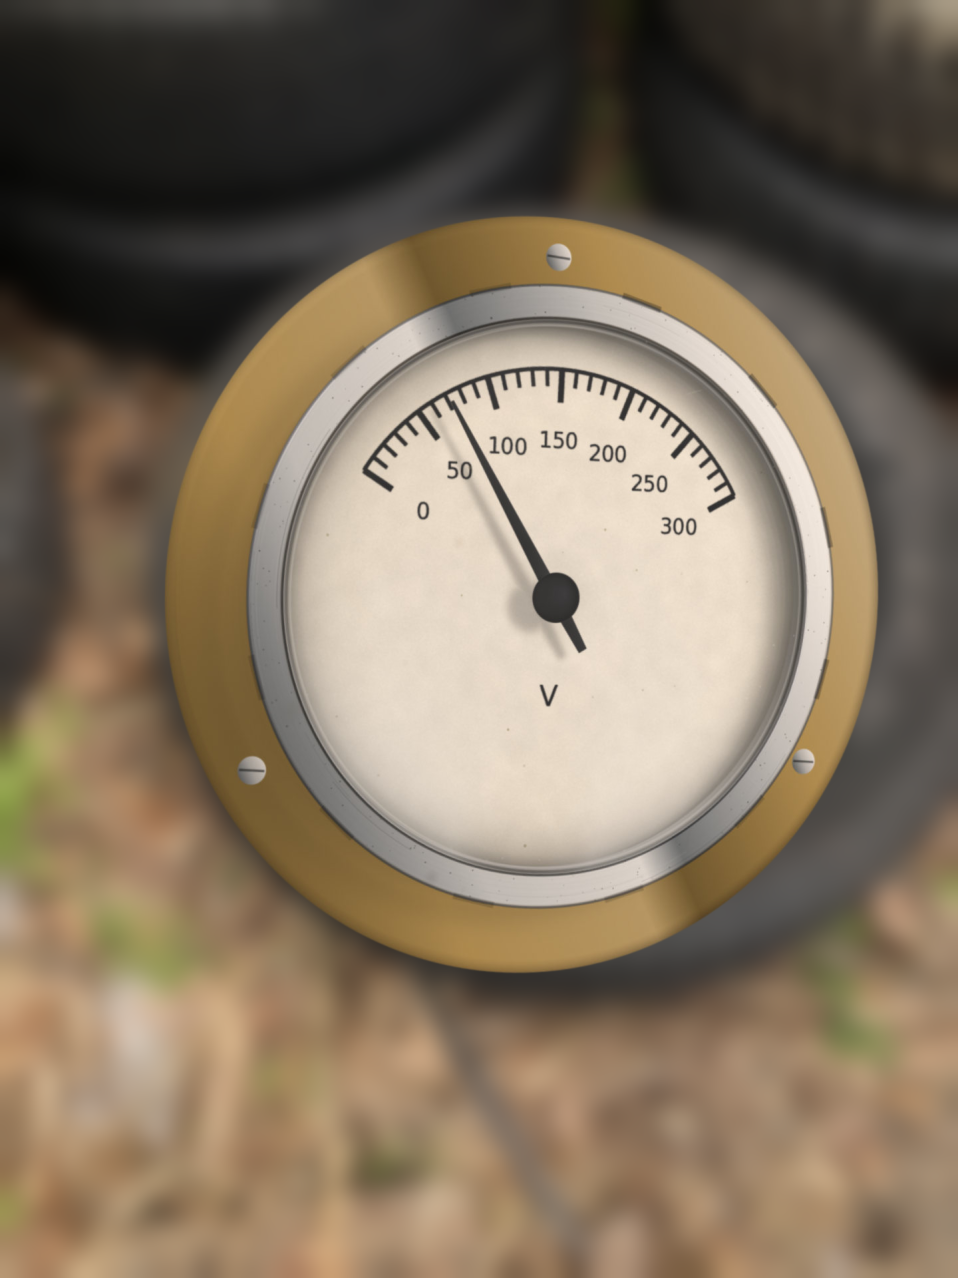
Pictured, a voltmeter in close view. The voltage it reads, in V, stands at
70 V
